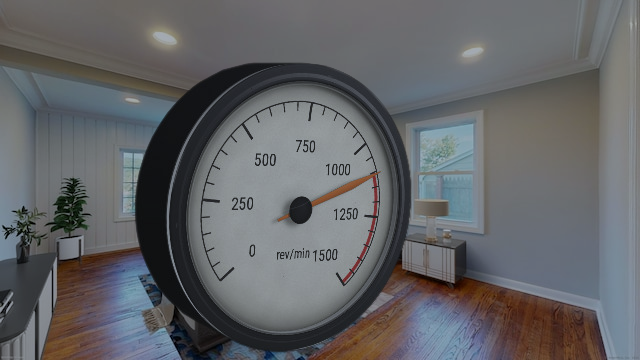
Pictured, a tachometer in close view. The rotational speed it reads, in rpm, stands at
1100 rpm
